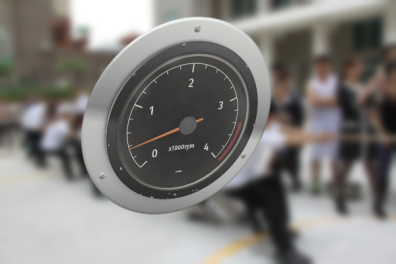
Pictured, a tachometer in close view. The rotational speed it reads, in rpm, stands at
400 rpm
